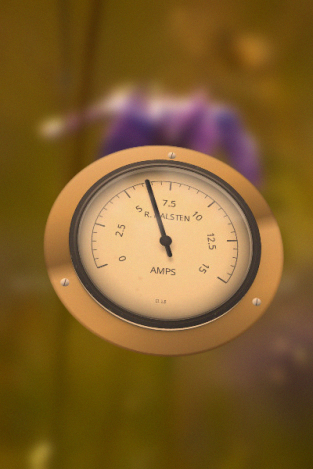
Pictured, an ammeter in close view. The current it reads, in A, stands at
6.25 A
